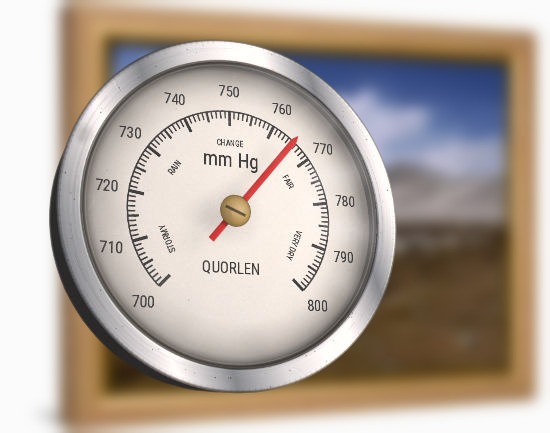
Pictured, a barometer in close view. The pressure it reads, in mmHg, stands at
765 mmHg
